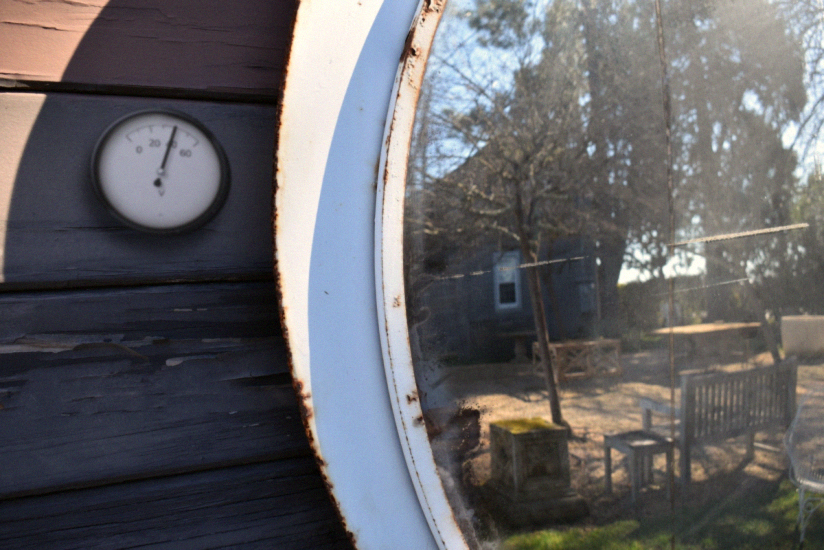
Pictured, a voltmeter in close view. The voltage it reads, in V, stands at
40 V
